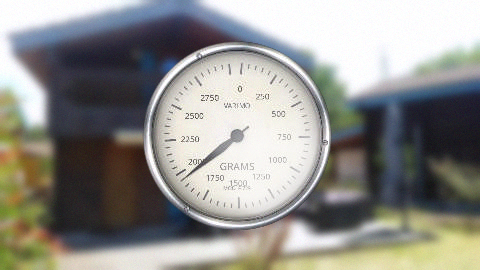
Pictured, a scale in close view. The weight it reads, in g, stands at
1950 g
